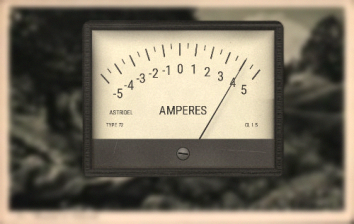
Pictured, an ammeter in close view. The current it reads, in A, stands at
4 A
